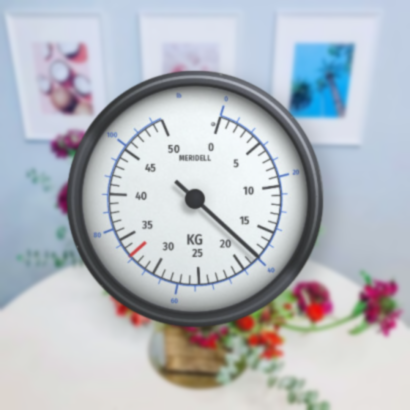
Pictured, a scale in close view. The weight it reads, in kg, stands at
18 kg
